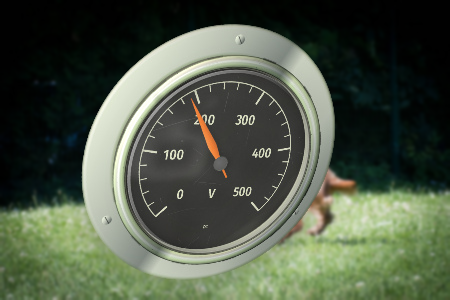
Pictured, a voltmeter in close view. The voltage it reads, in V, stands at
190 V
